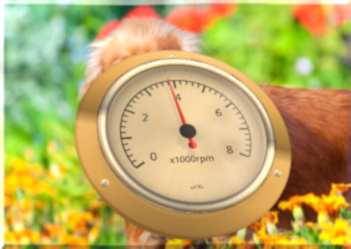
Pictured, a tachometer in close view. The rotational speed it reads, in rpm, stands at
3800 rpm
